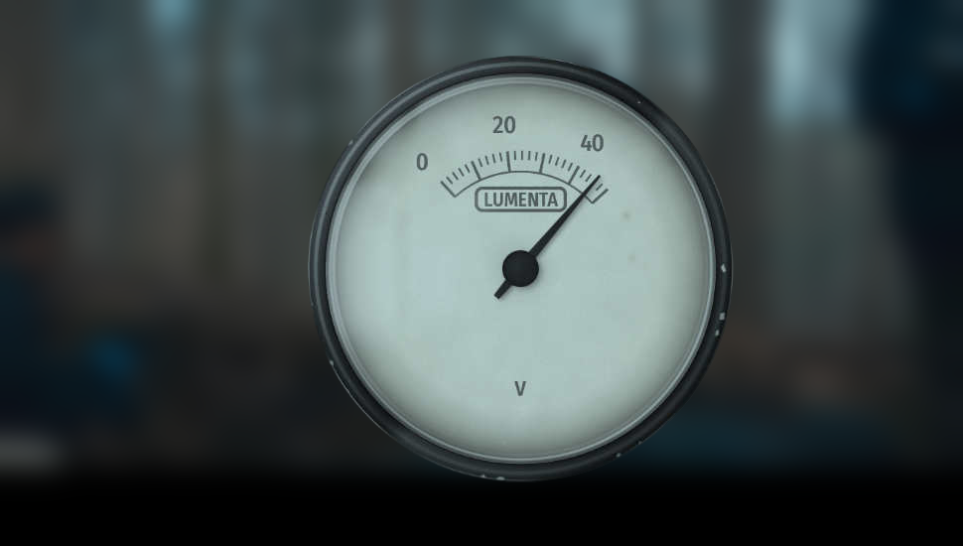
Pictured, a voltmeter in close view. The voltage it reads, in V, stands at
46 V
